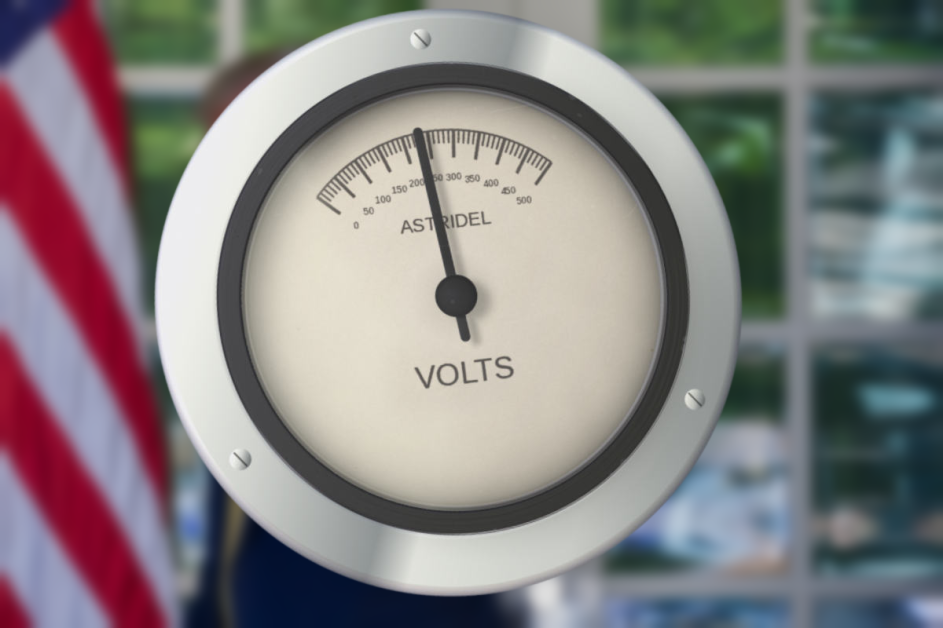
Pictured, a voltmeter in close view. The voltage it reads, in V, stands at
230 V
